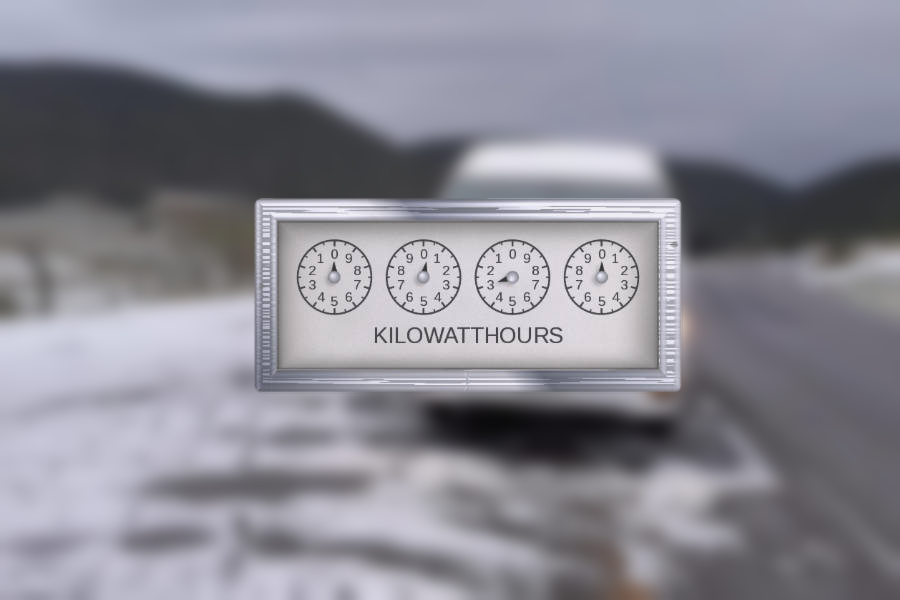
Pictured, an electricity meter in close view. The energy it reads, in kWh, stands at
30 kWh
